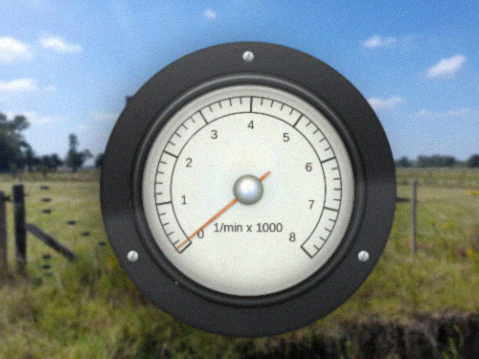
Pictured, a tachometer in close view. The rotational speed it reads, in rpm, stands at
100 rpm
